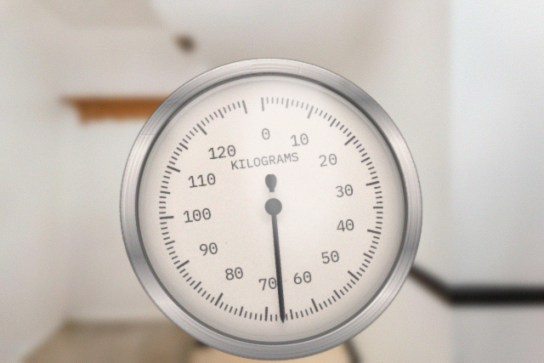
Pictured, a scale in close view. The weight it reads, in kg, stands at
67 kg
